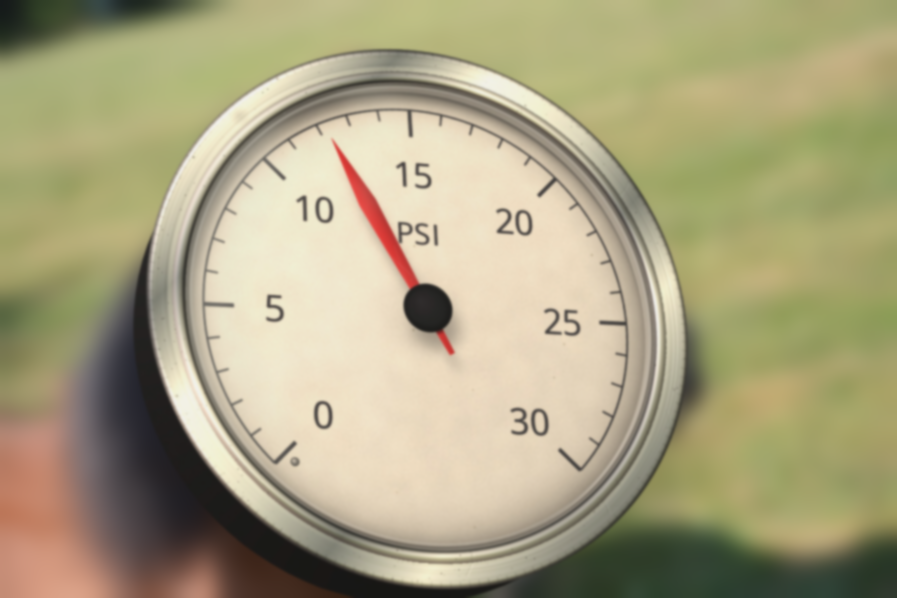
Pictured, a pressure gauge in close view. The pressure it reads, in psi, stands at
12 psi
